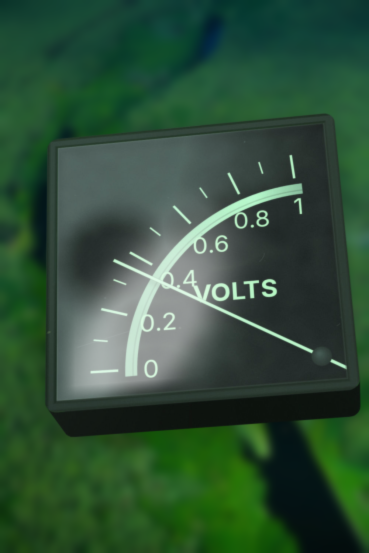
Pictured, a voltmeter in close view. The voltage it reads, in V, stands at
0.35 V
